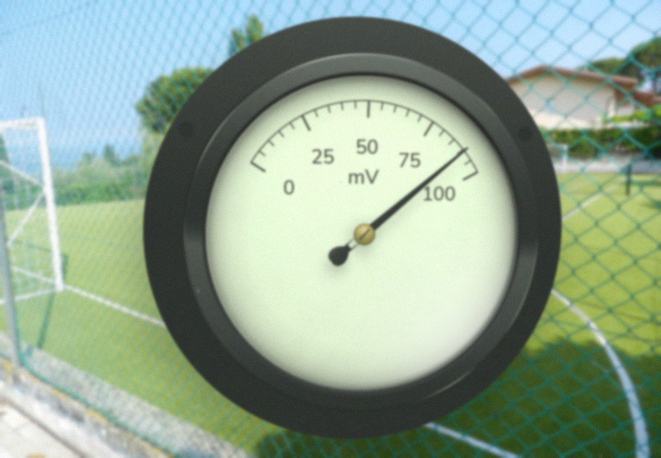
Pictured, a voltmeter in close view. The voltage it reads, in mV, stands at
90 mV
